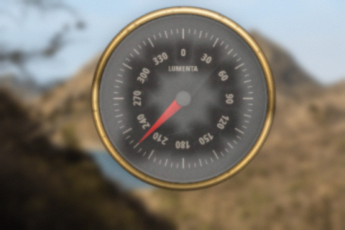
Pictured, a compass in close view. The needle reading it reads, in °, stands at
225 °
